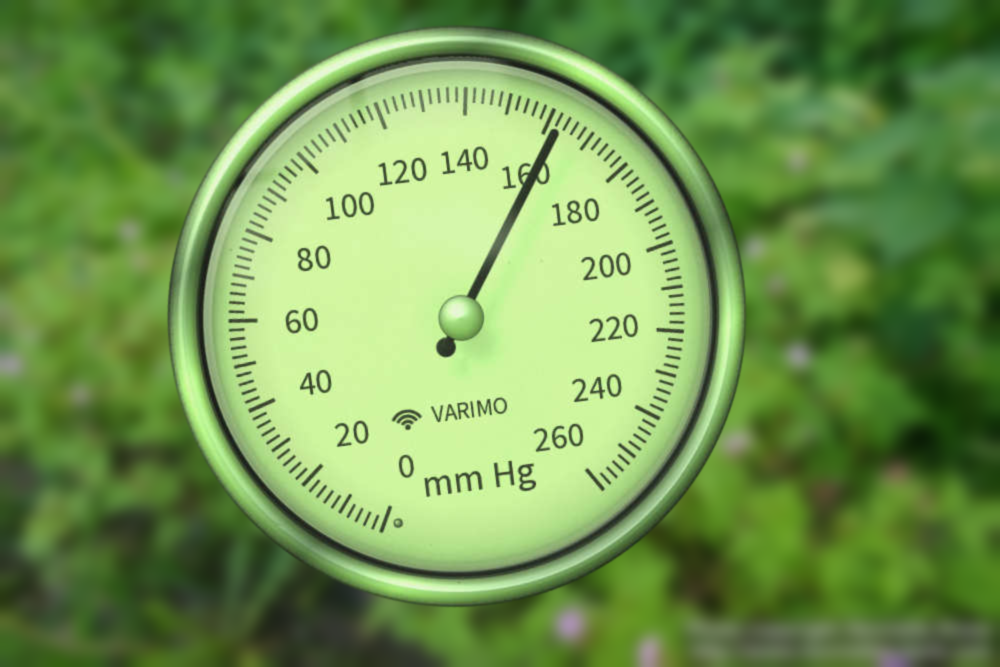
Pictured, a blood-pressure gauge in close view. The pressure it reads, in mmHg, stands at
162 mmHg
